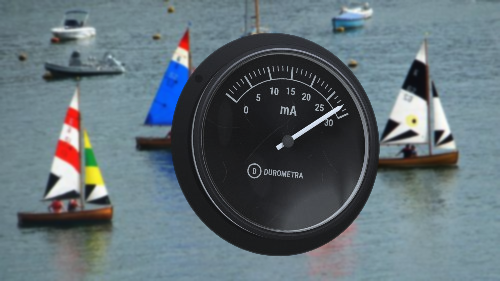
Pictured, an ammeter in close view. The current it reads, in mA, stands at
28 mA
